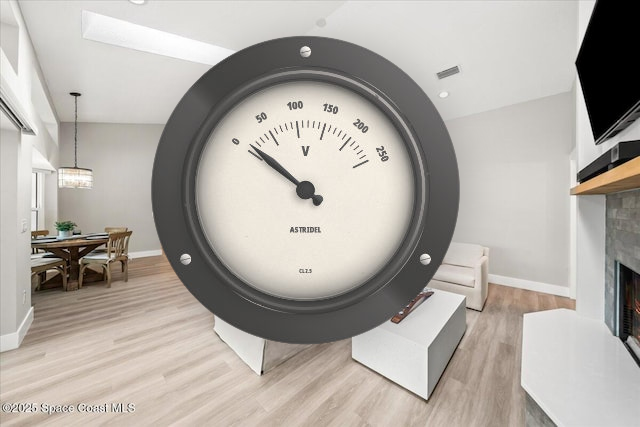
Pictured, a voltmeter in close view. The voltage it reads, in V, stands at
10 V
